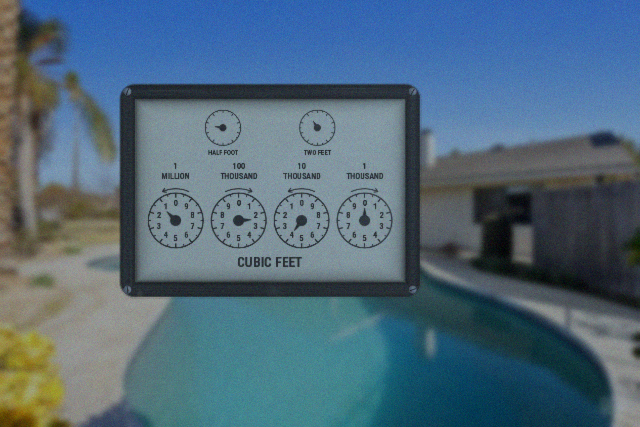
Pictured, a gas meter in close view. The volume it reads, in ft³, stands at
124000 ft³
